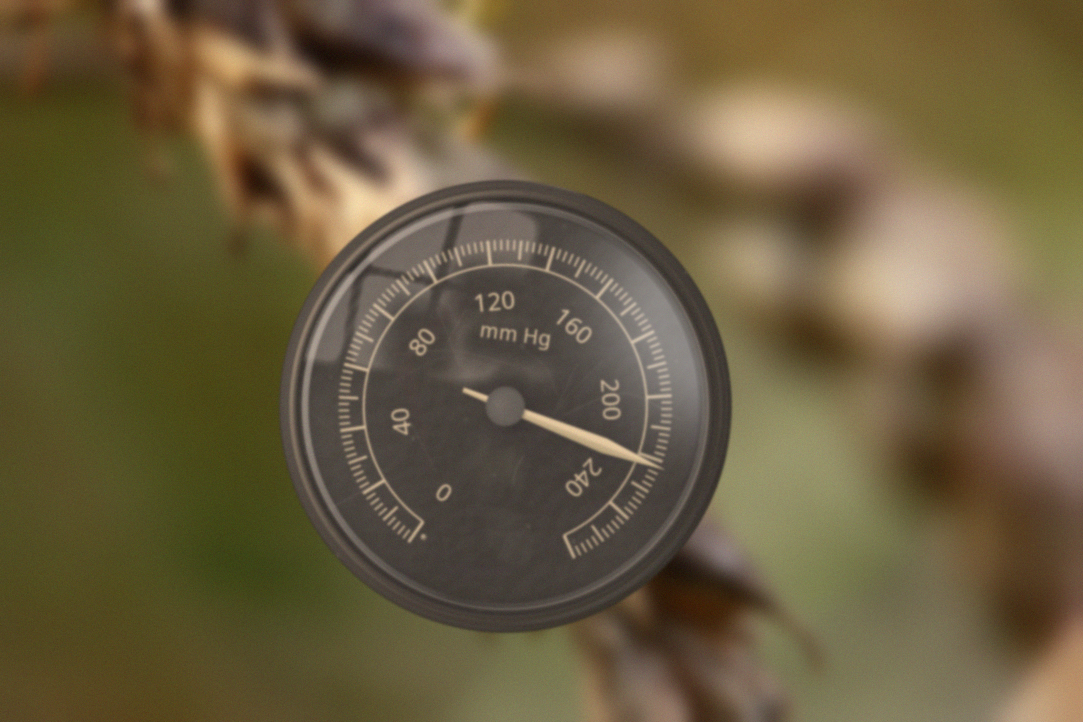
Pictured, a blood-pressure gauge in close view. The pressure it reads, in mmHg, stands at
222 mmHg
